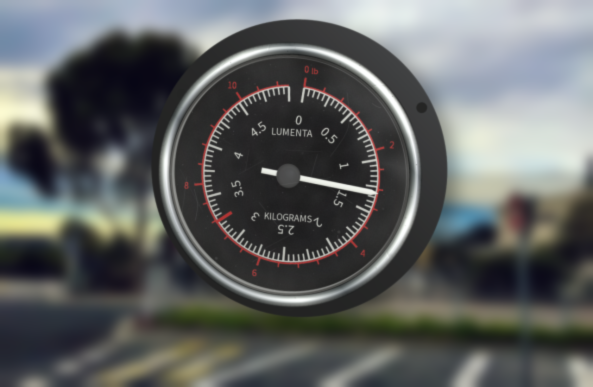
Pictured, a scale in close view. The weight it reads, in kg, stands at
1.3 kg
